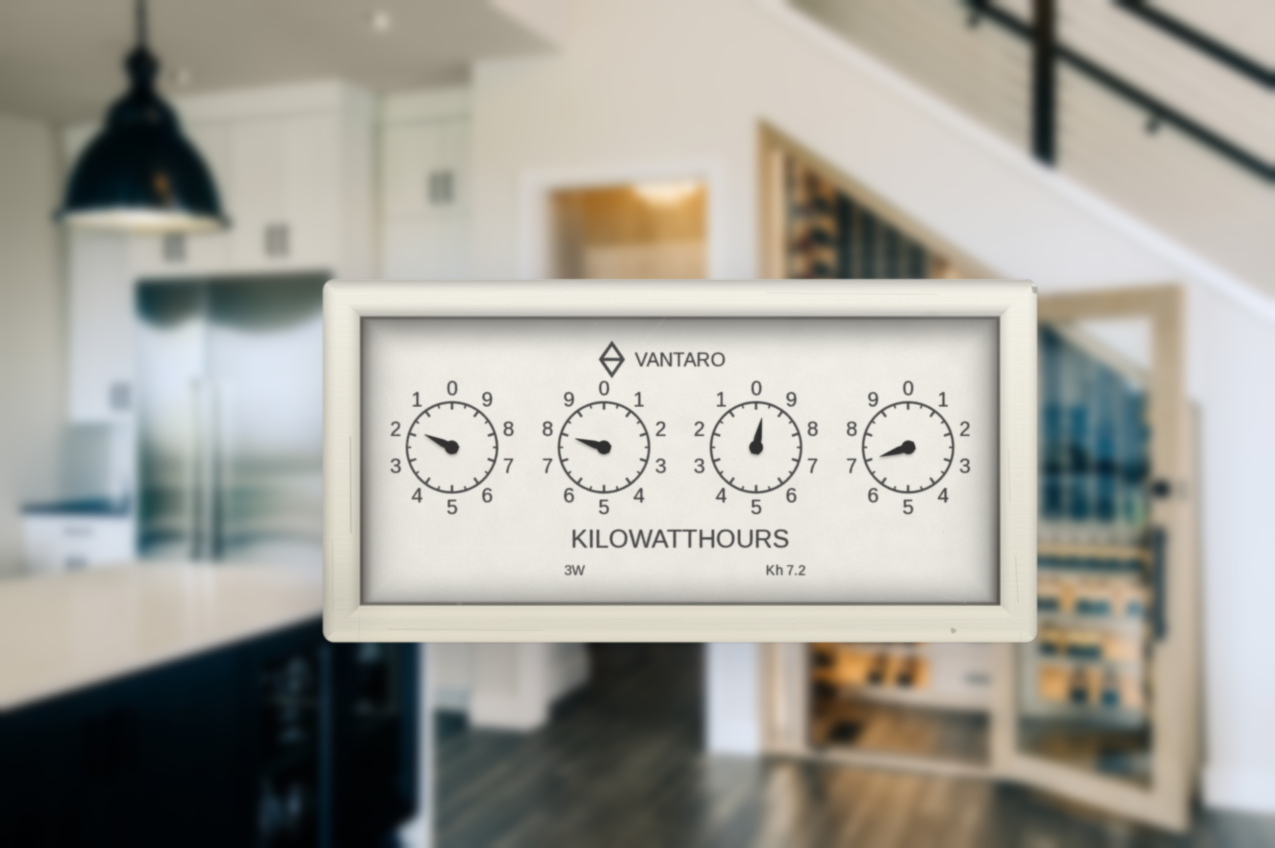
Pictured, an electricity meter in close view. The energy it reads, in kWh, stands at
1797 kWh
